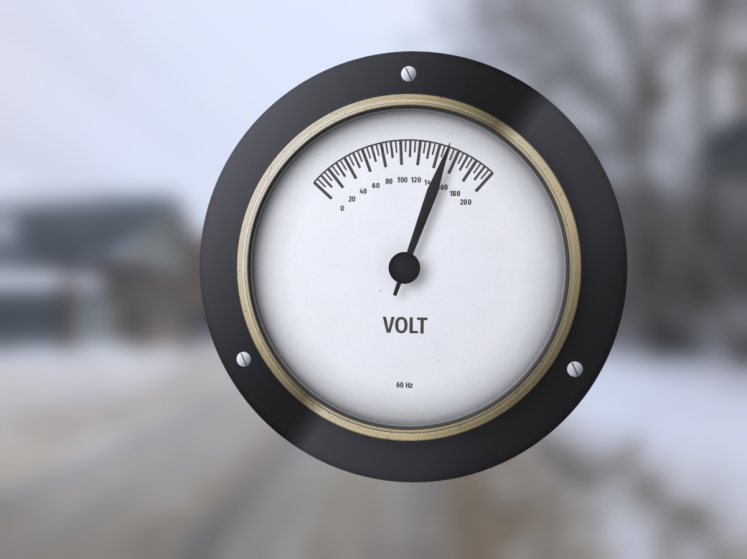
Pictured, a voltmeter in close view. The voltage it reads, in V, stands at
150 V
